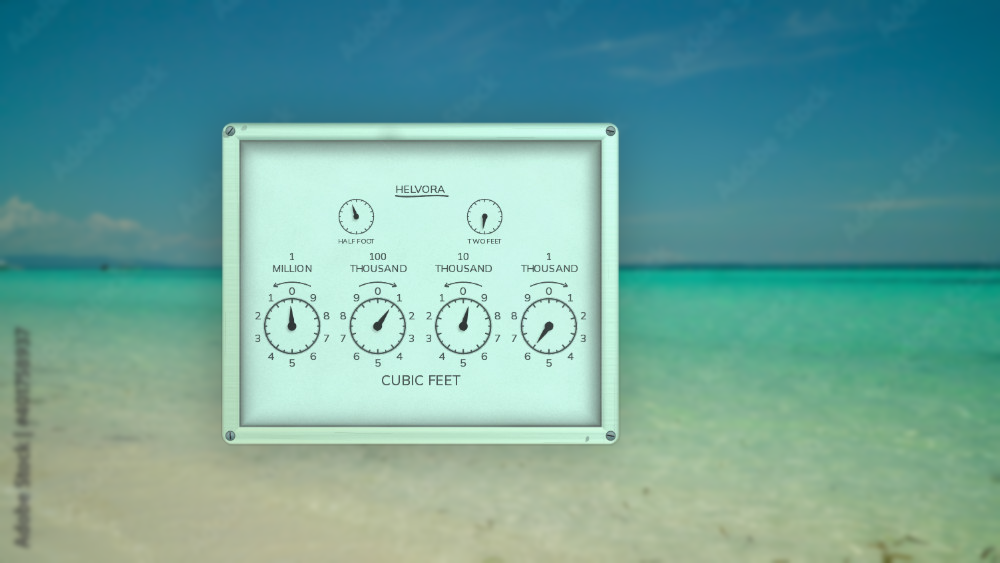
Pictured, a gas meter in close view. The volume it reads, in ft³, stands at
9600 ft³
